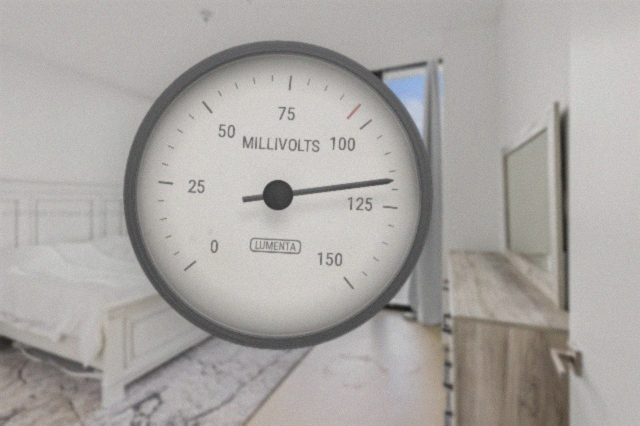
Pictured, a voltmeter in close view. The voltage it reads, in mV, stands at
117.5 mV
